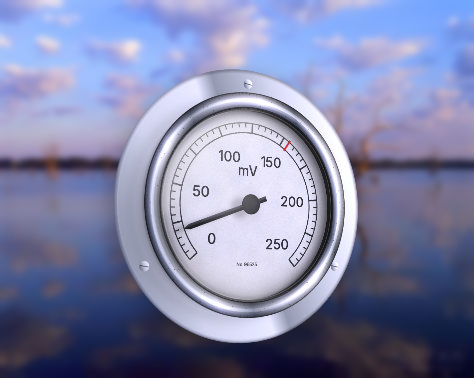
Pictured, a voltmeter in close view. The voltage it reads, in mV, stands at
20 mV
